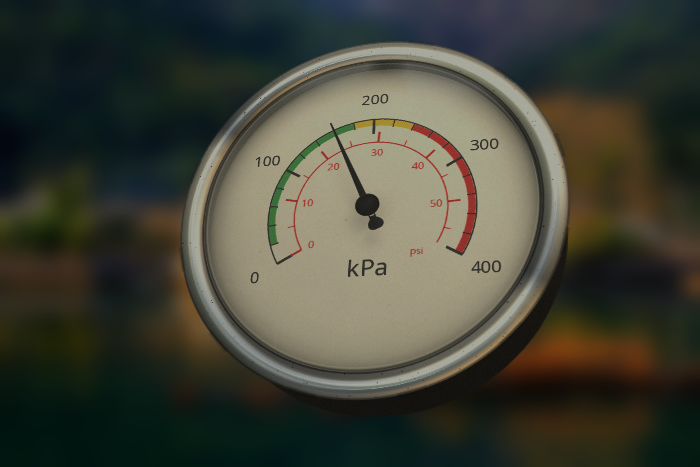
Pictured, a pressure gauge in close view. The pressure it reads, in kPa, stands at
160 kPa
